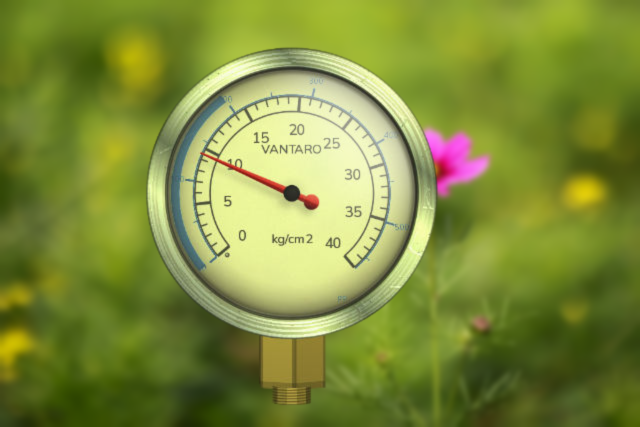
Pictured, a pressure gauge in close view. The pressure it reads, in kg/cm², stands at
9.5 kg/cm²
